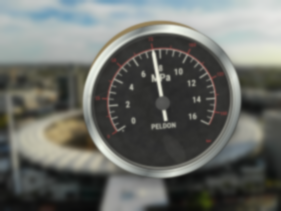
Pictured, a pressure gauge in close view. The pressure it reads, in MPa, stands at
7.5 MPa
